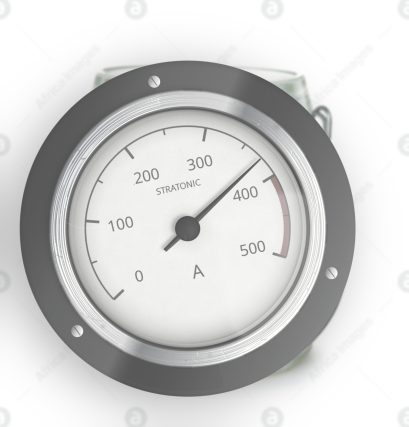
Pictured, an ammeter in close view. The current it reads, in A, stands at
375 A
